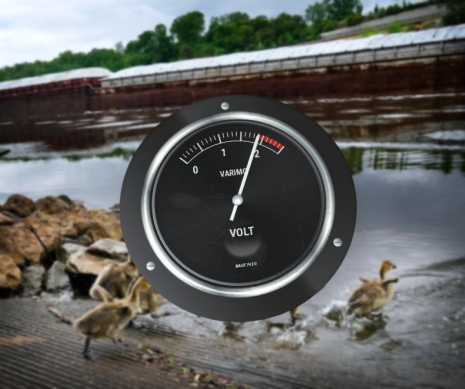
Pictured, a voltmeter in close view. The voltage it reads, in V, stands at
1.9 V
